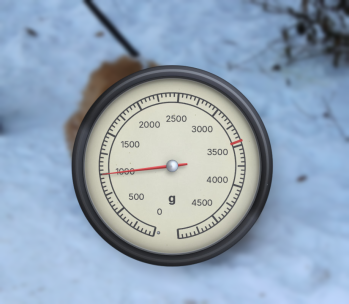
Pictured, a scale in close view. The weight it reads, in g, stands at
1000 g
